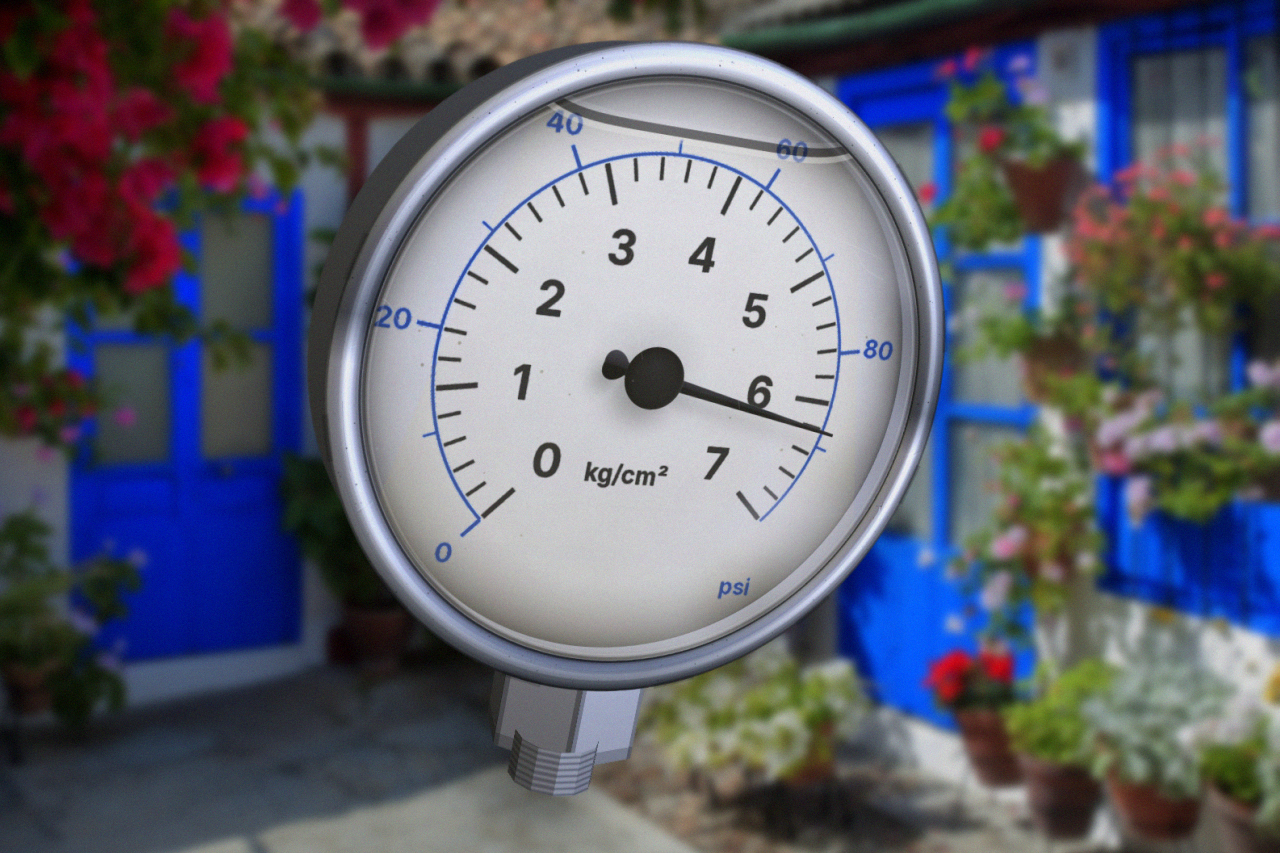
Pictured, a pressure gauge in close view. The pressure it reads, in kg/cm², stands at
6.2 kg/cm²
